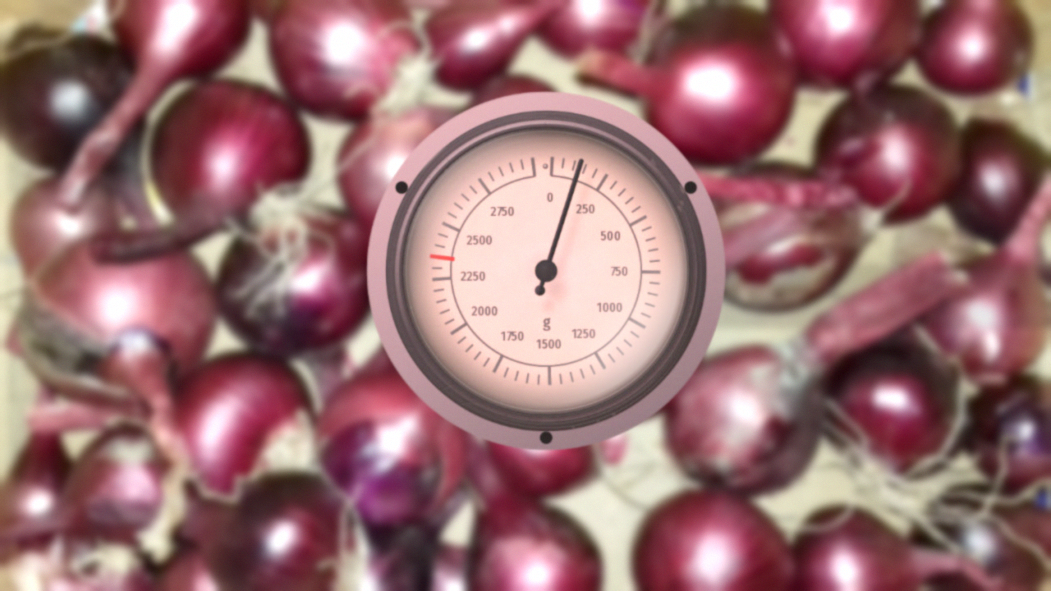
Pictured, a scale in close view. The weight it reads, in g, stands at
125 g
